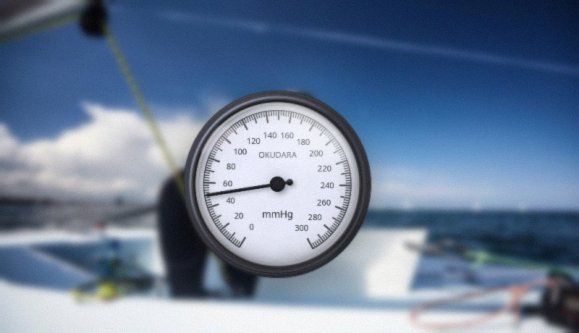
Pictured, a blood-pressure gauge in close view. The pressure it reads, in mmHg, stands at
50 mmHg
